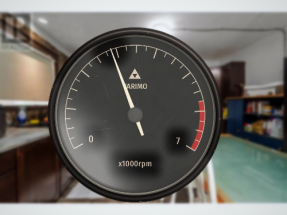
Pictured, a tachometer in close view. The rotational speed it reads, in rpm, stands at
2875 rpm
